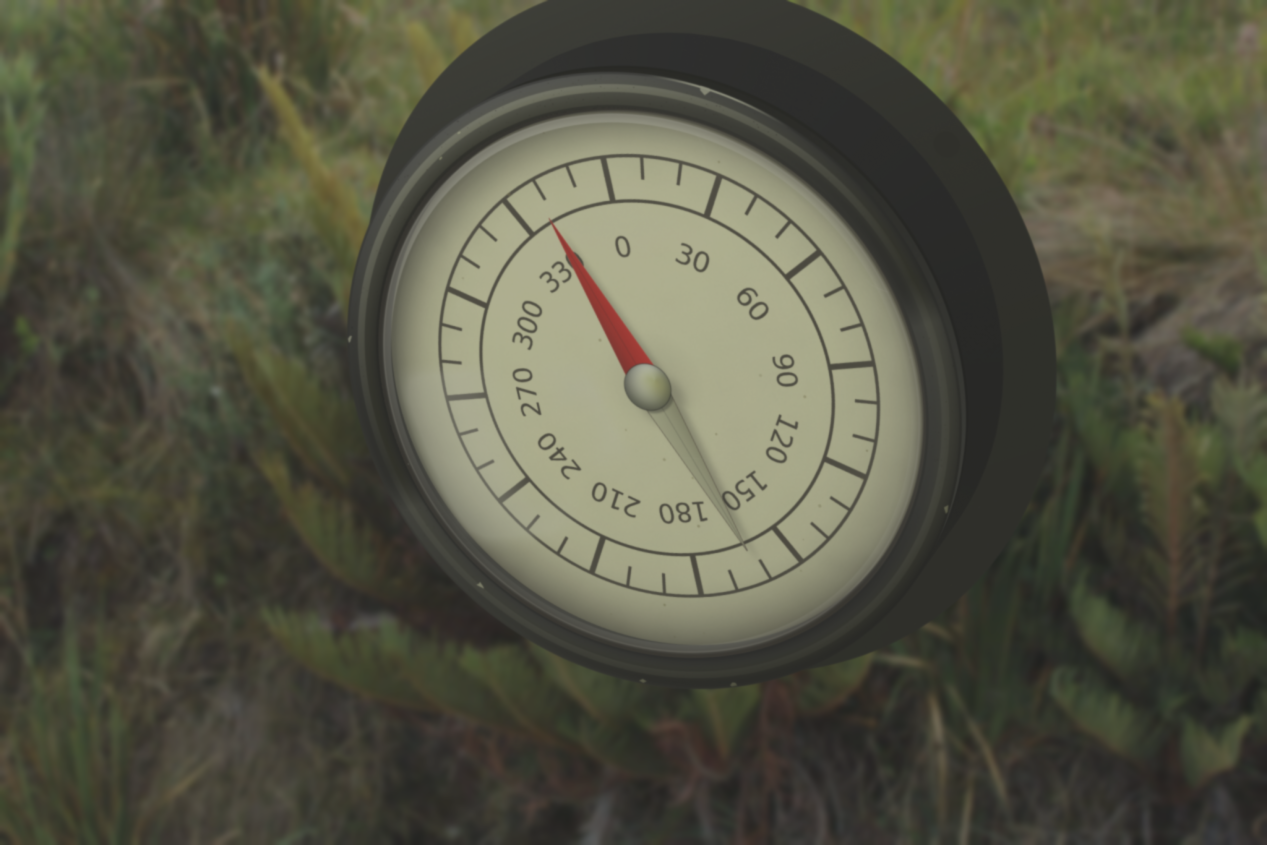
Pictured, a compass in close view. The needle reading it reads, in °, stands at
340 °
